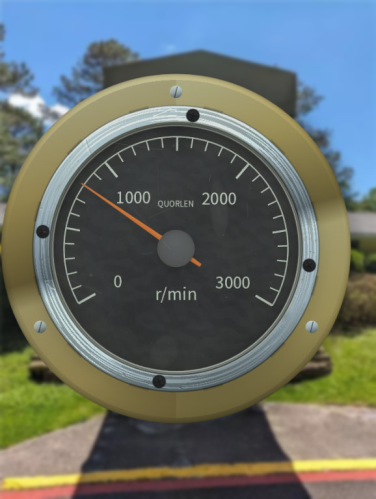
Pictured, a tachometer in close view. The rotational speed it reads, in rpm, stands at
800 rpm
